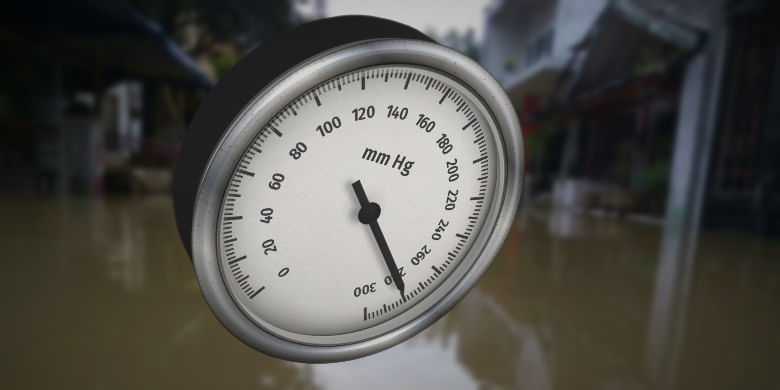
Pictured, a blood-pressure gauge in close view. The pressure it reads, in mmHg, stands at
280 mmHg
